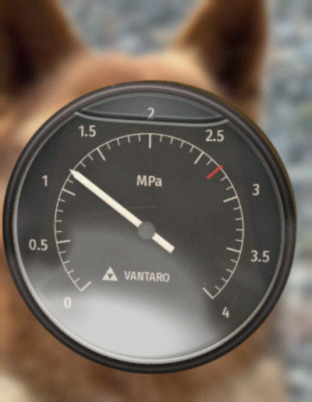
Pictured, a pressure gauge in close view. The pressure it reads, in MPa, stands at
1.2 MPa
